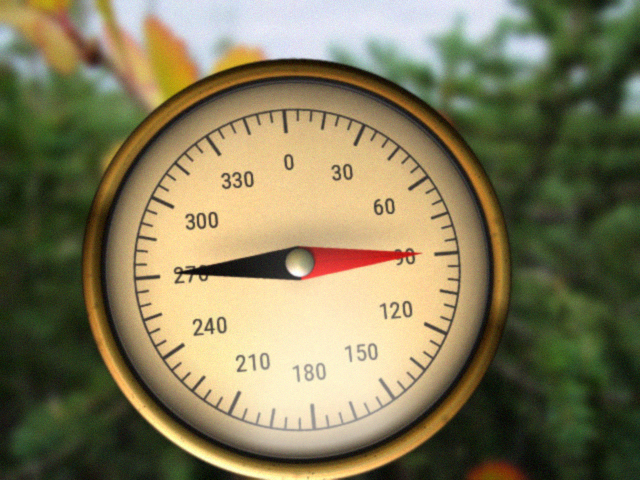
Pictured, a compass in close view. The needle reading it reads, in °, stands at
90 °
